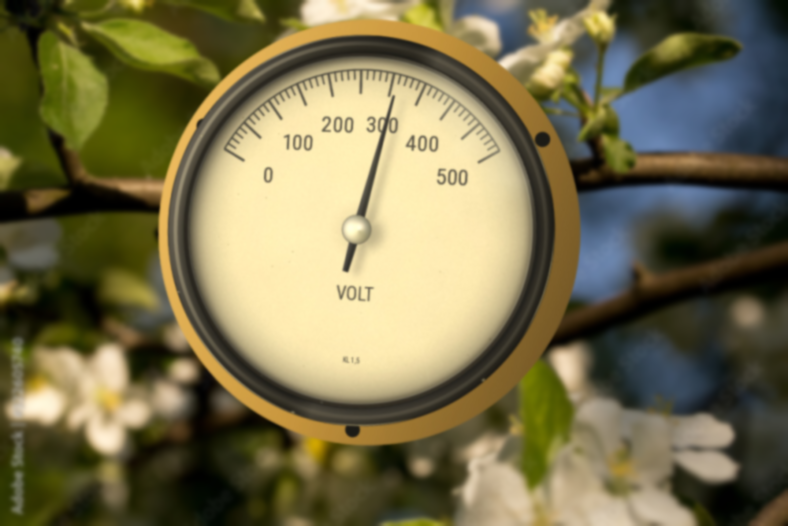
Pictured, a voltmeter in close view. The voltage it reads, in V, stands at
310 V
